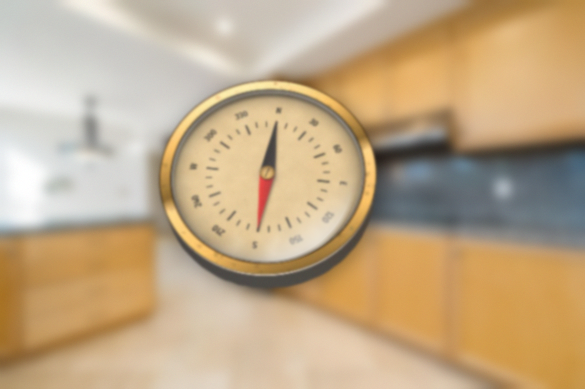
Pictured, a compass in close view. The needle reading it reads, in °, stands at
180 °
